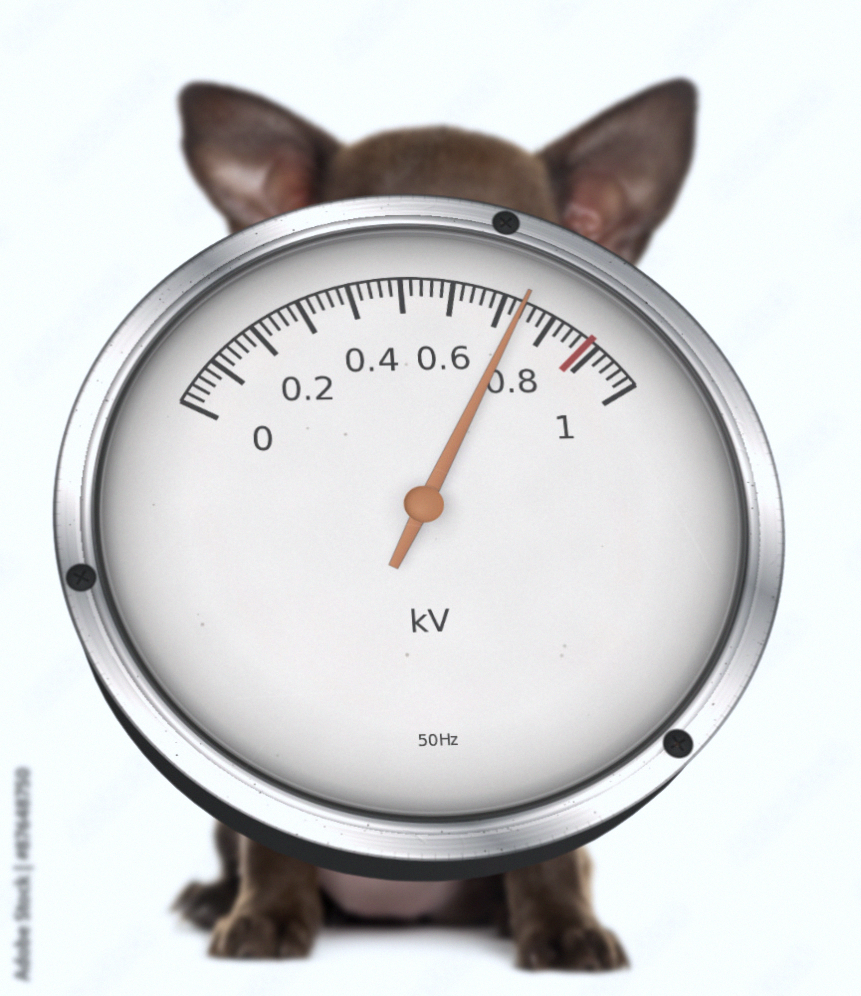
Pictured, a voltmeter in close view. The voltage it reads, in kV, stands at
0.74 kV
